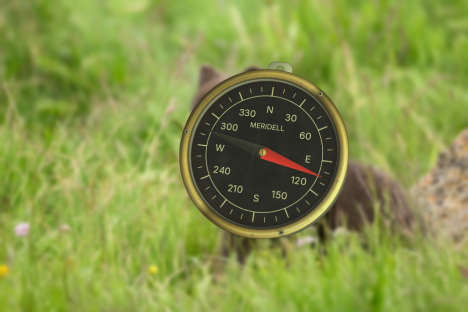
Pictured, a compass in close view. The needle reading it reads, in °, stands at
105 °
